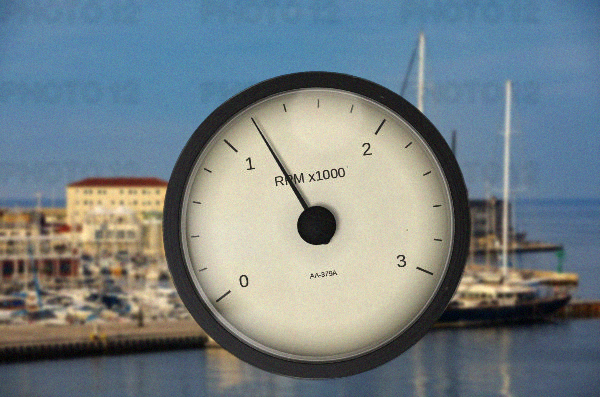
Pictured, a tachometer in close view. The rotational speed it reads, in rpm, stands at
1200 rpm
